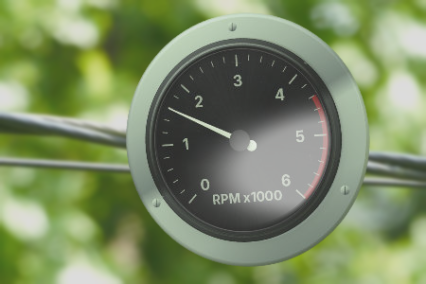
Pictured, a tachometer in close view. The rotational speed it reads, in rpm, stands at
1600 rpm
